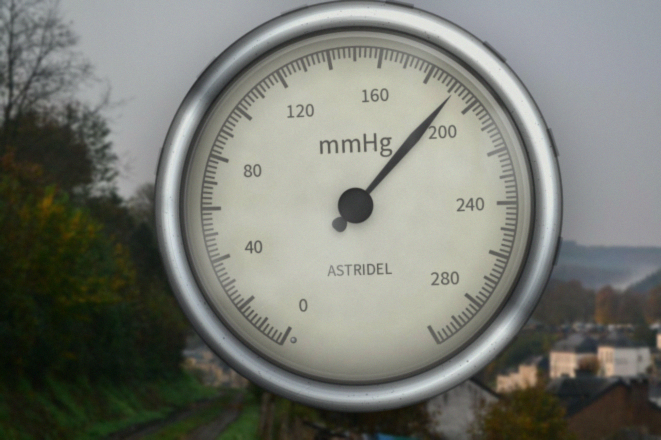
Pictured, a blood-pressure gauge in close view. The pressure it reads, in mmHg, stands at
192 mmHg
